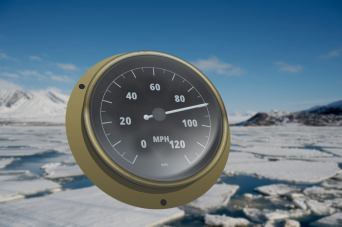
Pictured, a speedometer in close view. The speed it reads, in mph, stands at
90 mph
